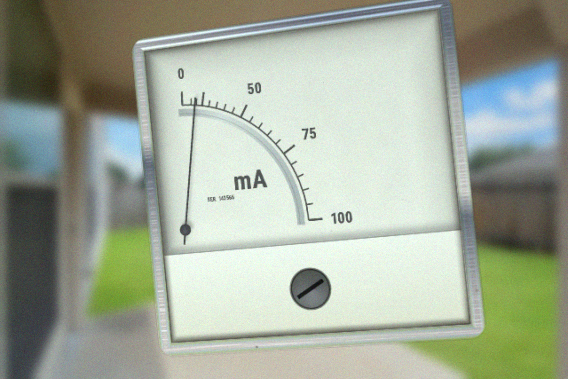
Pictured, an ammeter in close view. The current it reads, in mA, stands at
20 mA
